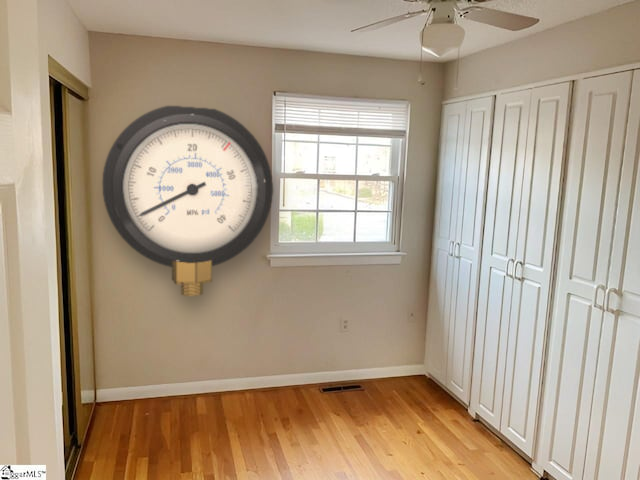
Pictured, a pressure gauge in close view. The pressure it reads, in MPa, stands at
2.5 MPa
